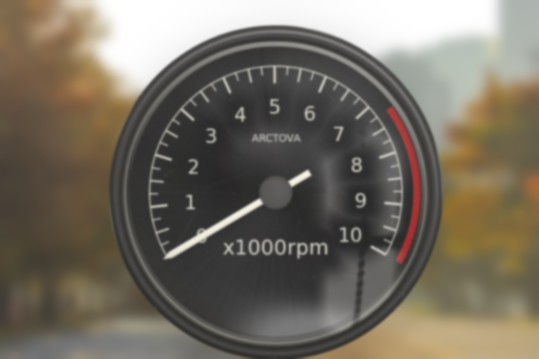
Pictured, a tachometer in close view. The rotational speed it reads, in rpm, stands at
0 rpm
